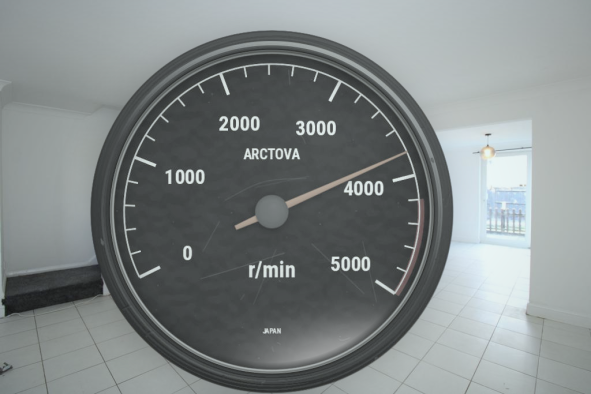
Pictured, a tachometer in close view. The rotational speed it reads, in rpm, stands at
3800 rpm
